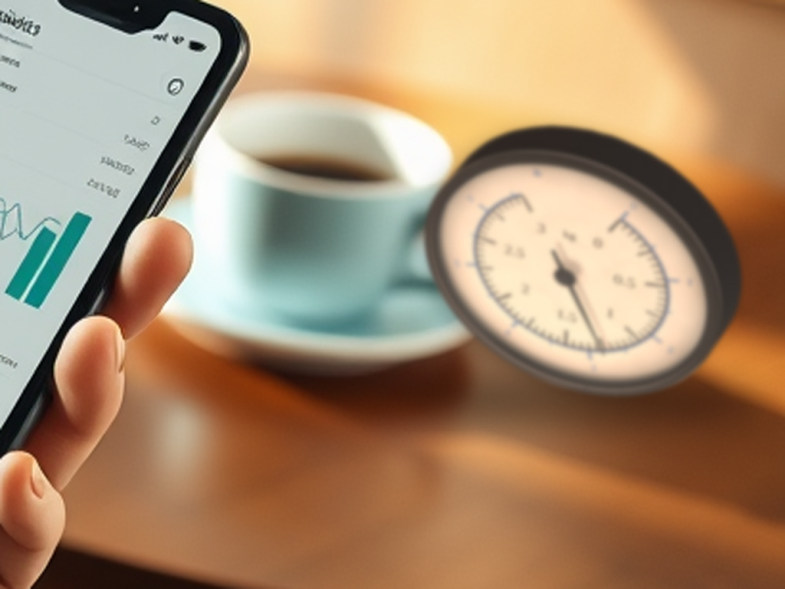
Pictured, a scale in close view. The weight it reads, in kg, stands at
1.25 kg
